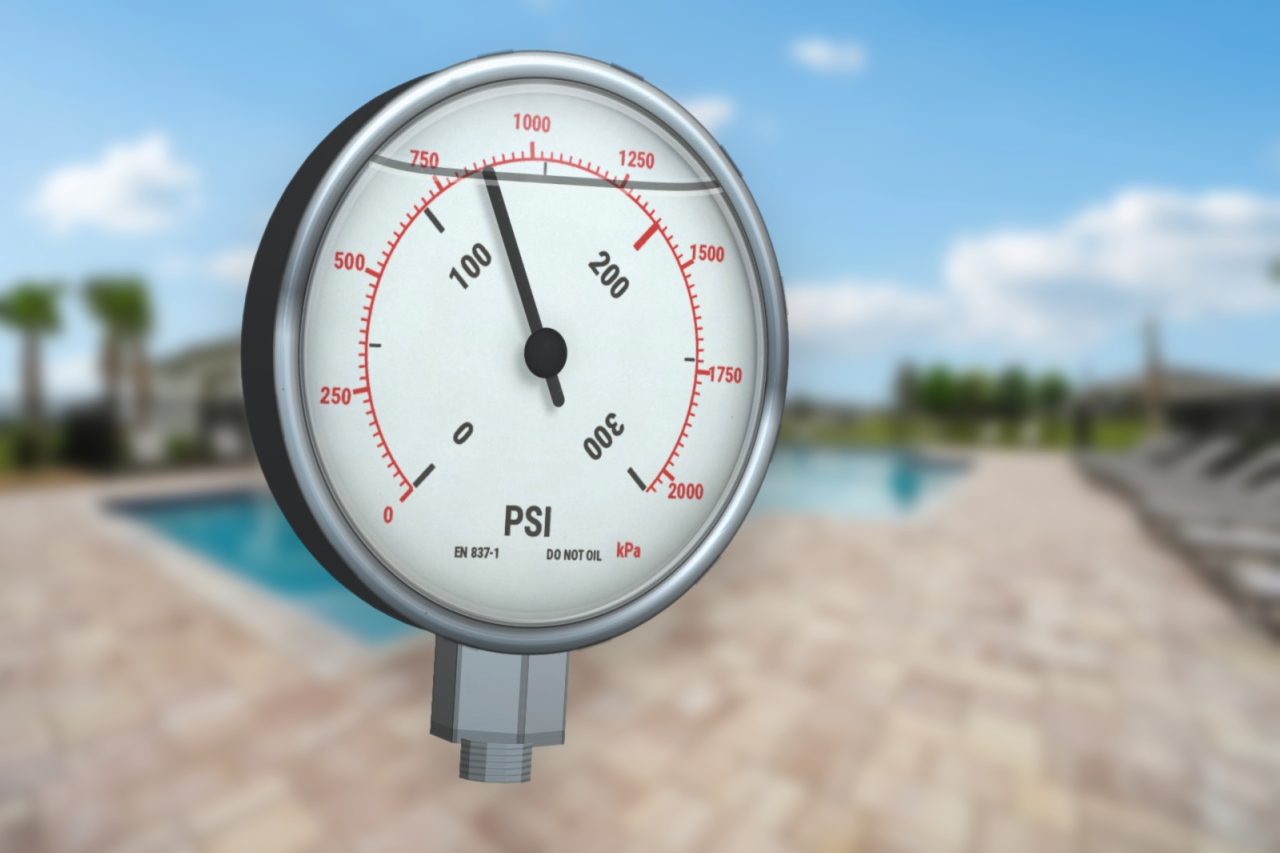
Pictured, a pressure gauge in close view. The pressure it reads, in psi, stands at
125 psi
